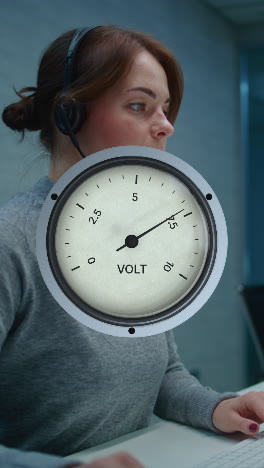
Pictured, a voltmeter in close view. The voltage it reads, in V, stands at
7.25 V
